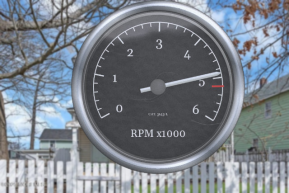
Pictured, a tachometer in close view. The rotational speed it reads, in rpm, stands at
4900 rpm
